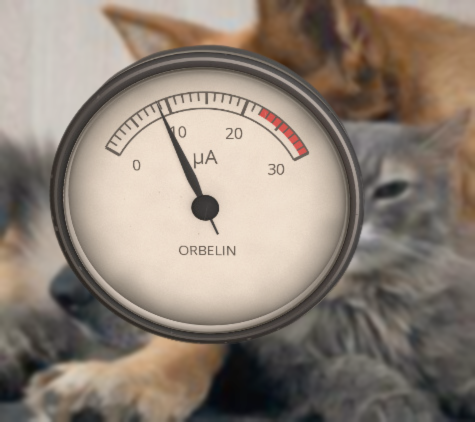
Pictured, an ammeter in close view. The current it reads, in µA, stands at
9 µA
